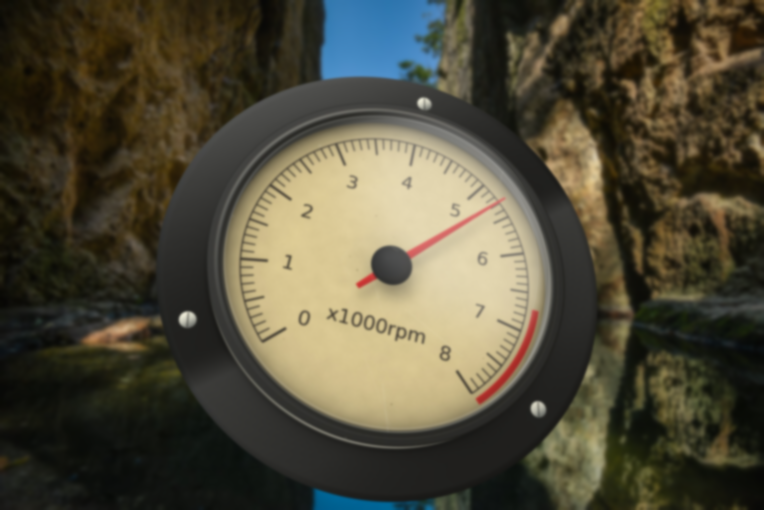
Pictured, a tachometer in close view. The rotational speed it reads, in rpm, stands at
5300 rpm
